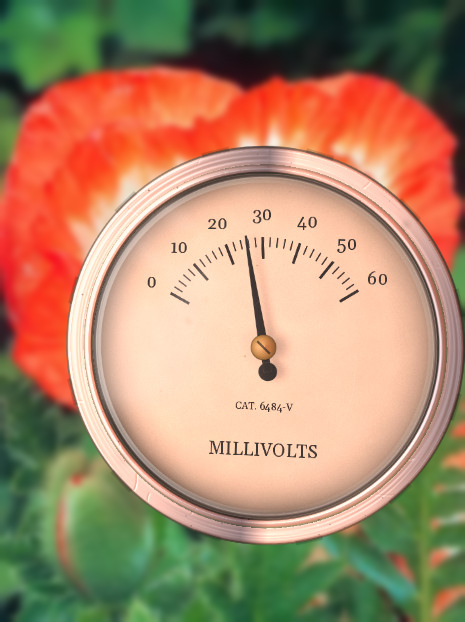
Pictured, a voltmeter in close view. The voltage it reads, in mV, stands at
26 mV
